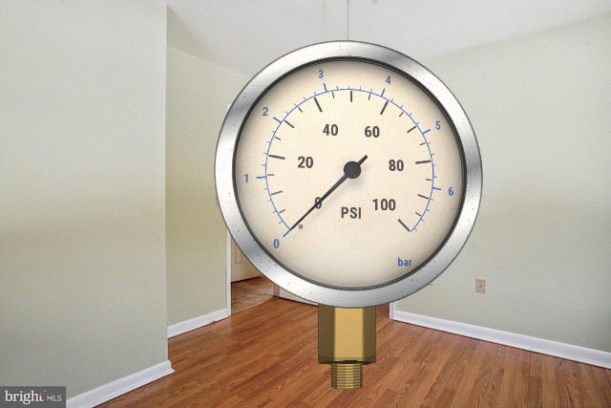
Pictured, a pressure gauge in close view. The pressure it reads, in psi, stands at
0 psi
